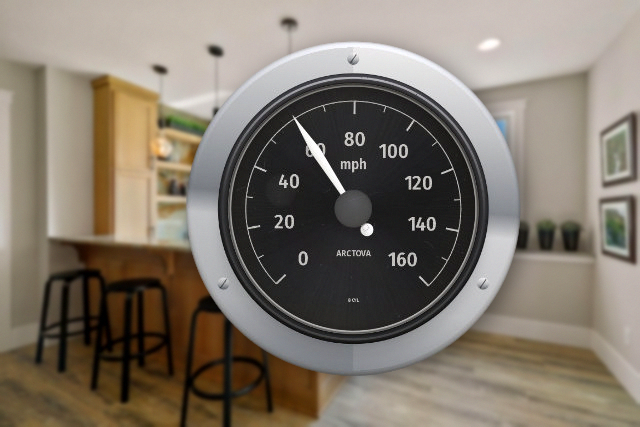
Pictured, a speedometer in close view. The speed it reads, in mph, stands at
60 mph
